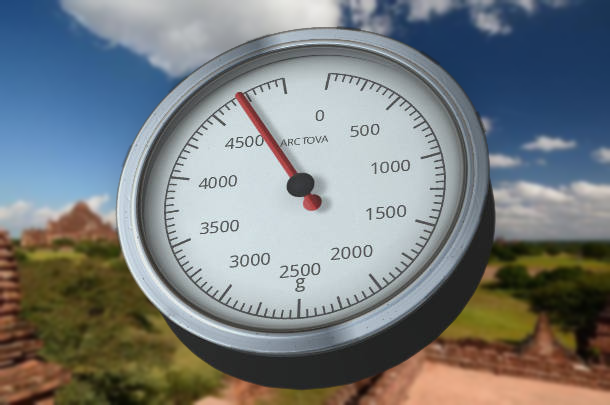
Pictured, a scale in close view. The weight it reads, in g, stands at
4700 g
